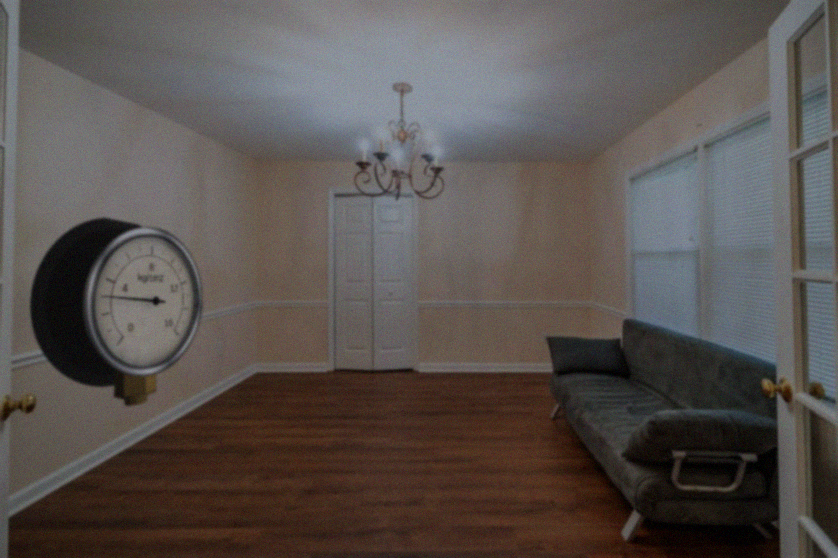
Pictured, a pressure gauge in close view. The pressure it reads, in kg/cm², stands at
3 kg/cm²
